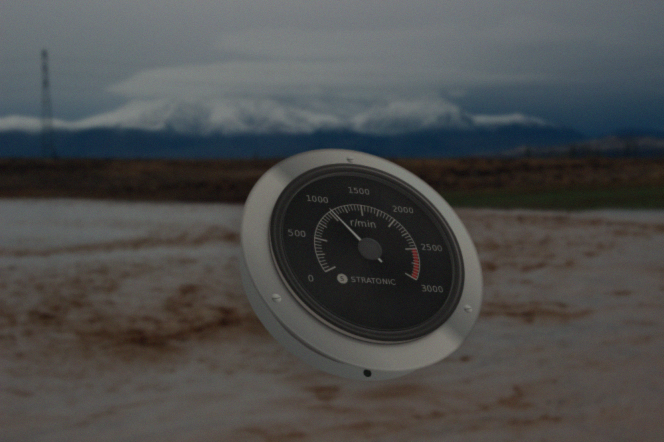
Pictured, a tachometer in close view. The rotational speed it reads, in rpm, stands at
1000 rpm
